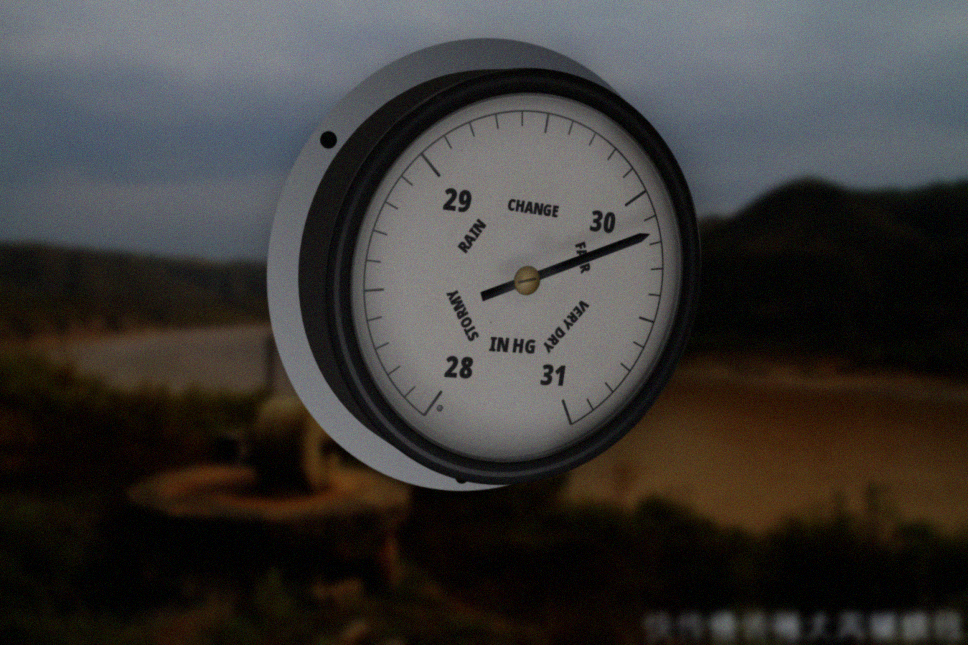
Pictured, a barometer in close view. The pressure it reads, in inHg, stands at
30.15 inHg
